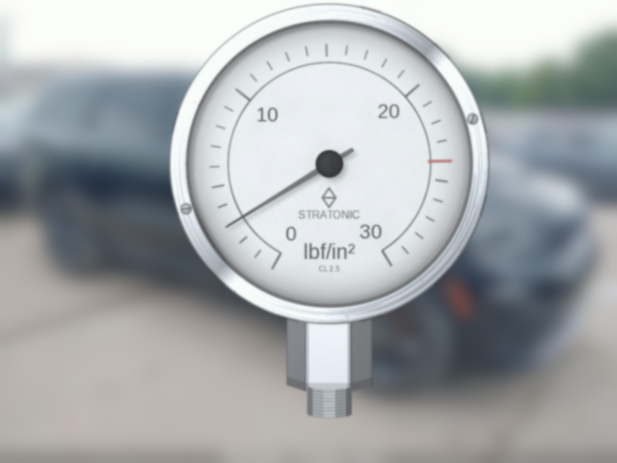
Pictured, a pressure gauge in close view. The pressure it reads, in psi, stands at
3 psi
